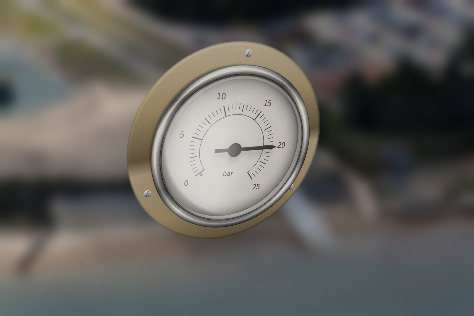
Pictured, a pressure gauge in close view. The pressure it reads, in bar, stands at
20 bar
